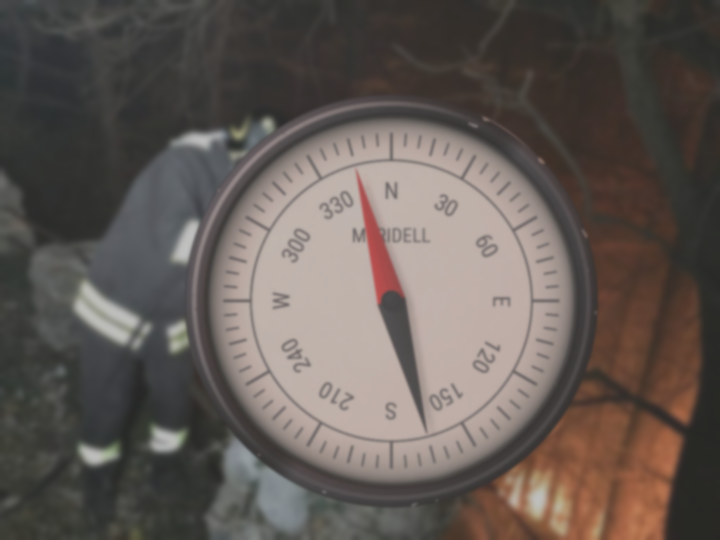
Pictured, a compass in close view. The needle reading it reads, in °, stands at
345 °
